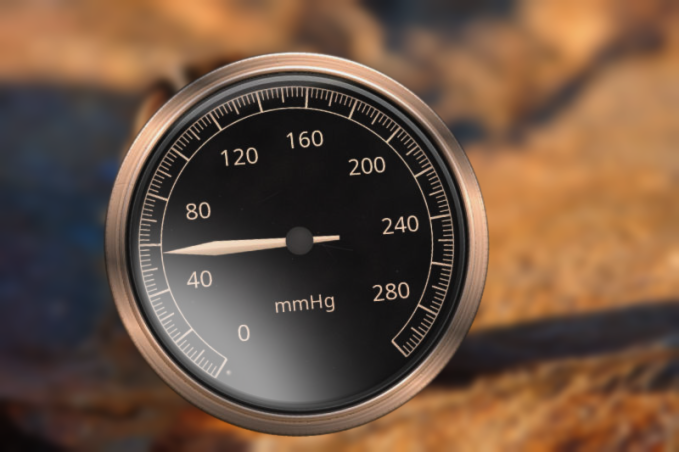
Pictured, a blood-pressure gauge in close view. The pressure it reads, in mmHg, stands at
56 mmHg
